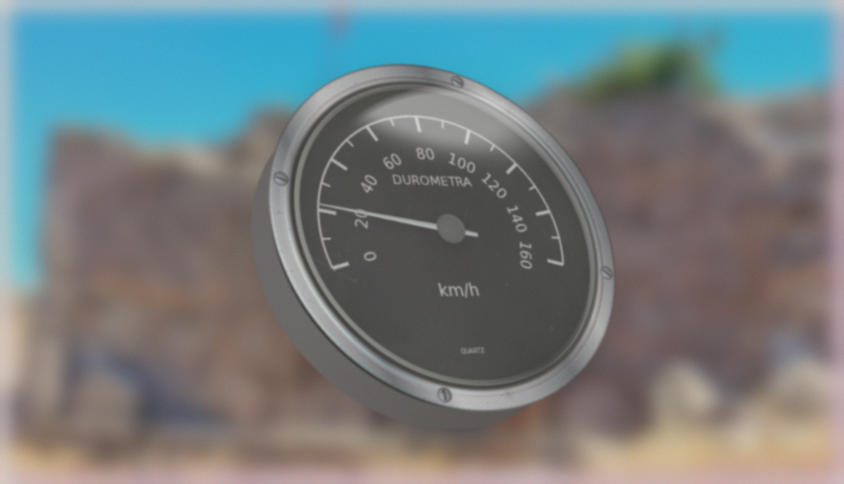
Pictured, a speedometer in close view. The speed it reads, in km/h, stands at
20 km/h
